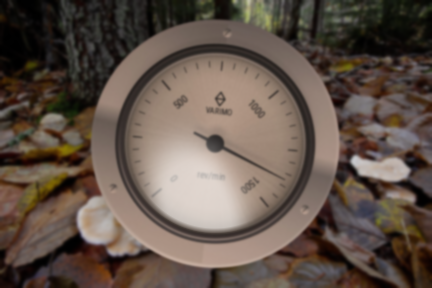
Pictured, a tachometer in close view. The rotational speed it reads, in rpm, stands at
1375 rpm
